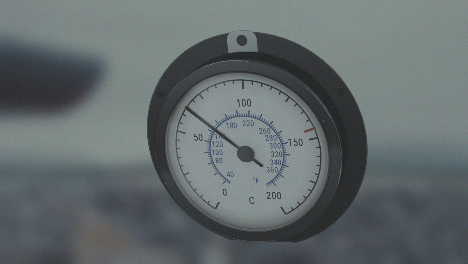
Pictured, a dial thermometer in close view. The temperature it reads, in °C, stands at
65 °C
